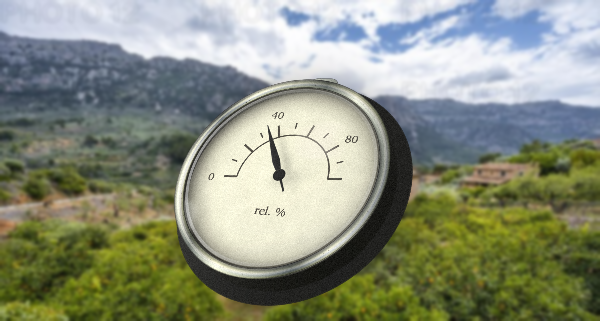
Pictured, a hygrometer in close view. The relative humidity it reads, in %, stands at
35 %
